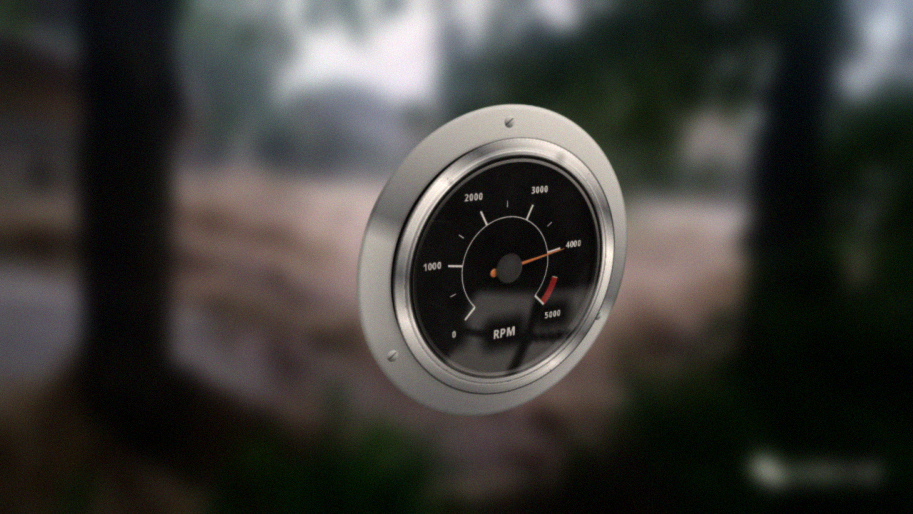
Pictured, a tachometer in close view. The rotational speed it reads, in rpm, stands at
4000 rpm
